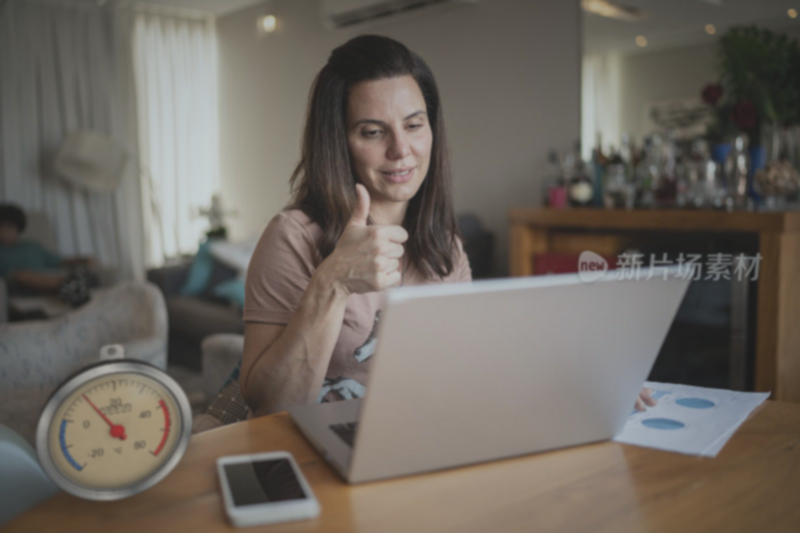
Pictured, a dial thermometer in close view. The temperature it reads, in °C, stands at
10 °C
